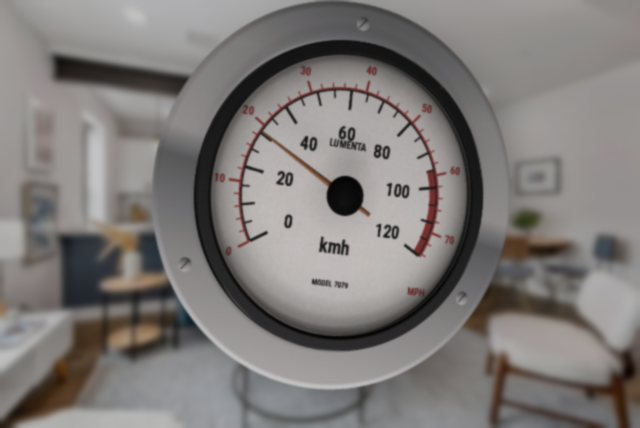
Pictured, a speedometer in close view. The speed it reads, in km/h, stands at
30 km/h
